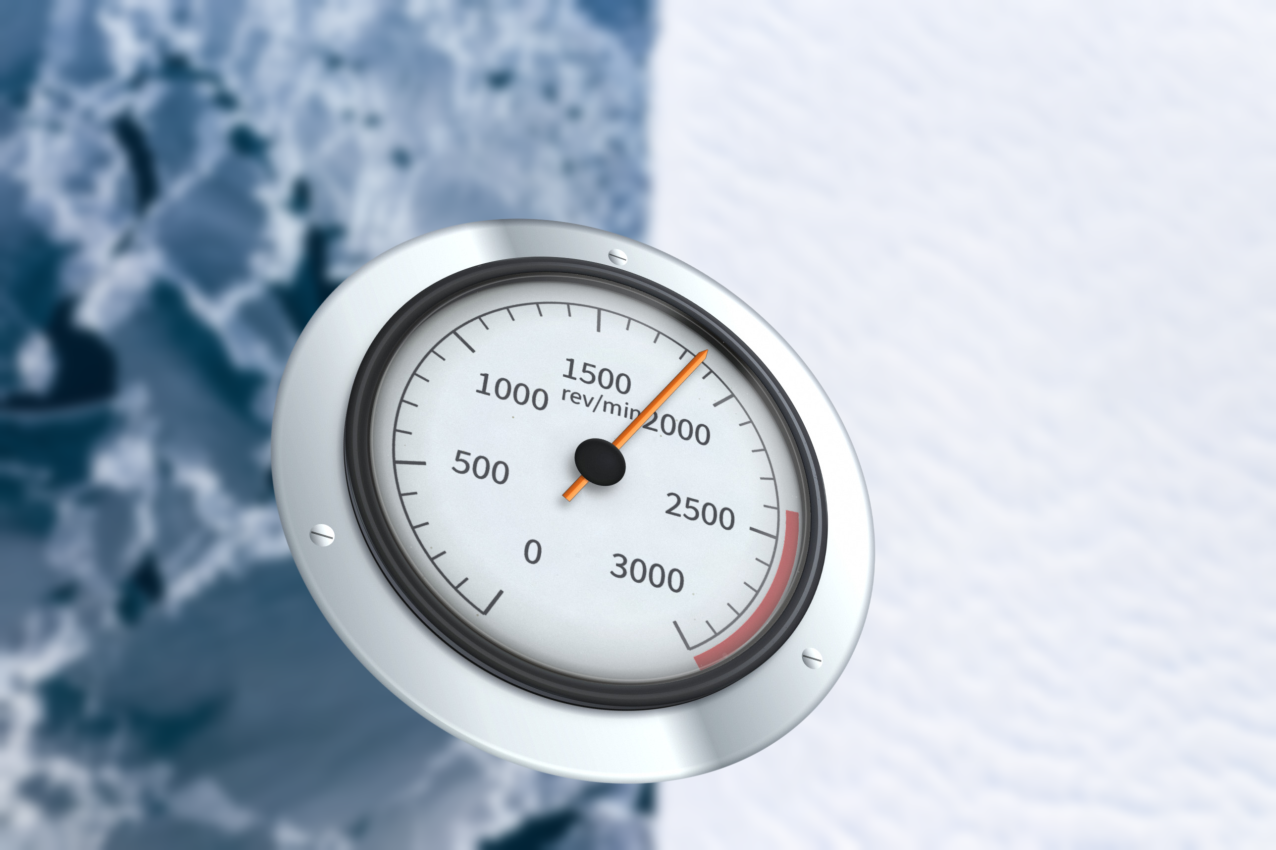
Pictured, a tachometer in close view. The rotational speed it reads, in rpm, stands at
1850 rpm
